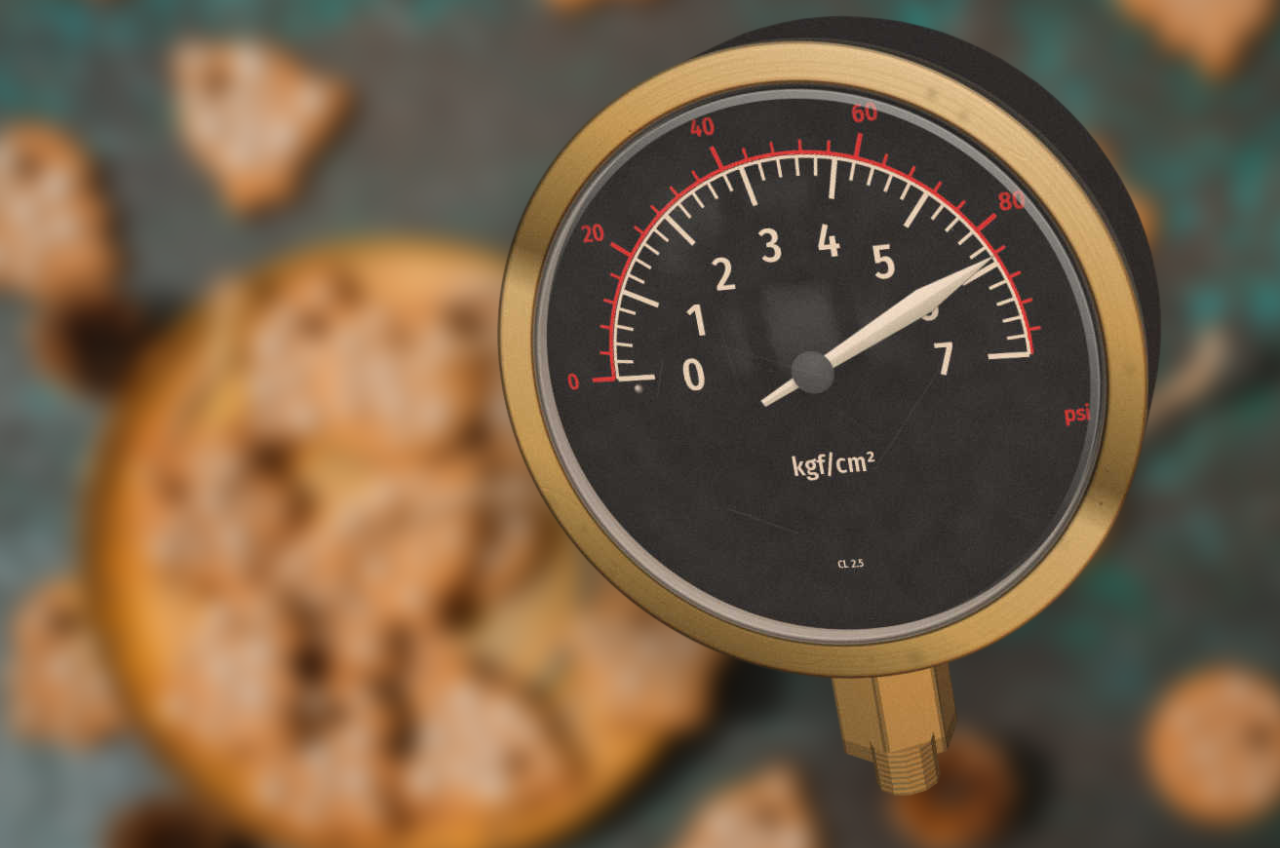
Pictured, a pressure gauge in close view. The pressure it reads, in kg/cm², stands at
5.9 kg/cm²
